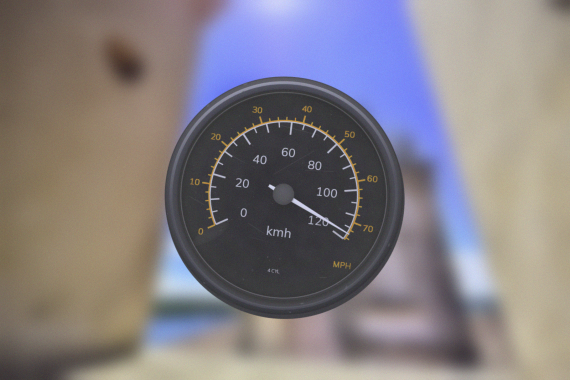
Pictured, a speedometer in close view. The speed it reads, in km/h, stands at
117.5 km/h
